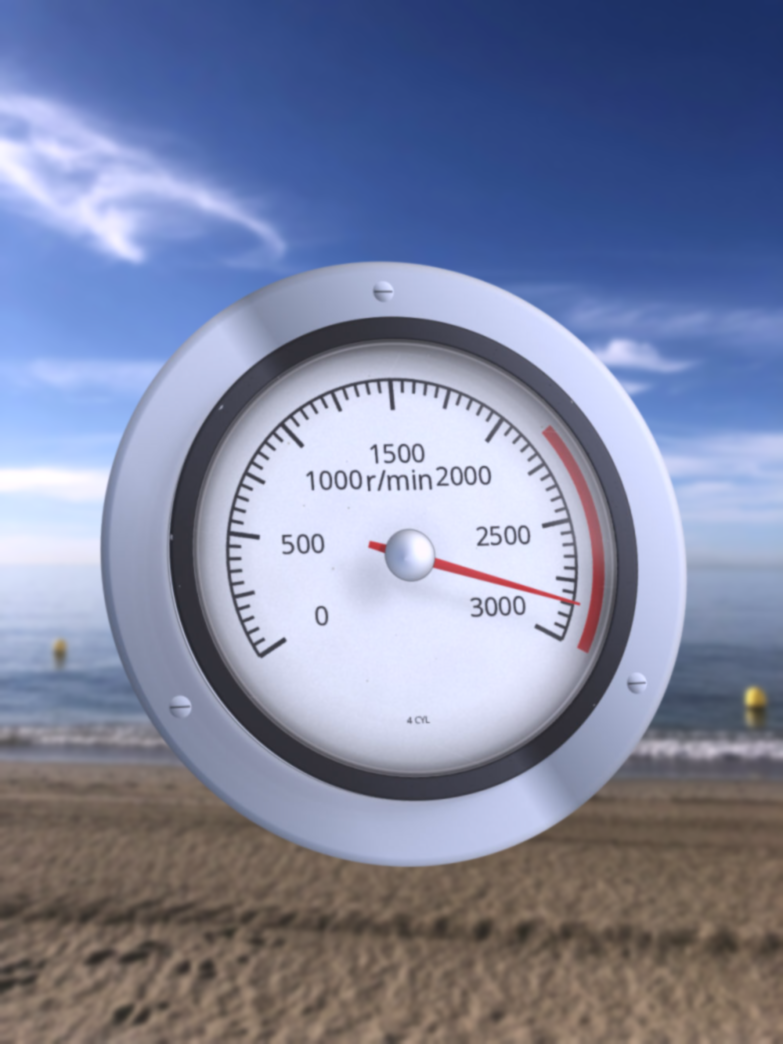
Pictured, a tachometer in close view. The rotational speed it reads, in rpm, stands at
2850 rpm
